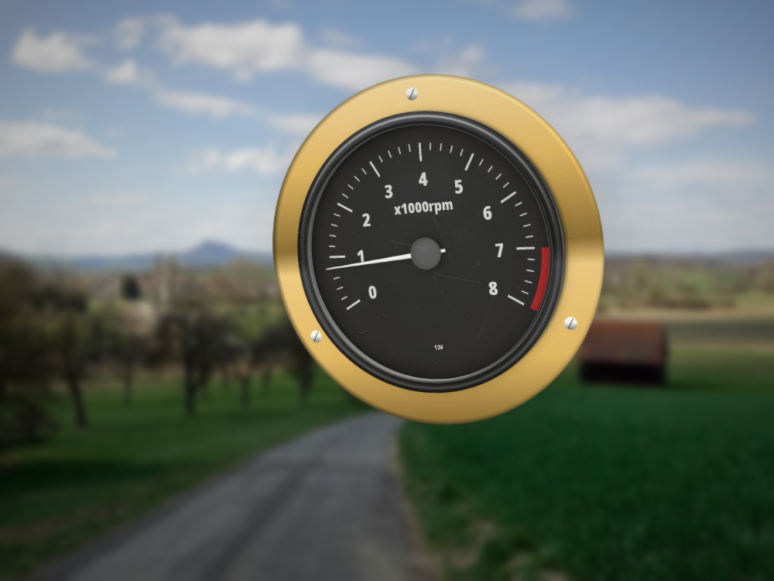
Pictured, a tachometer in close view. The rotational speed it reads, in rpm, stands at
800 rpm
